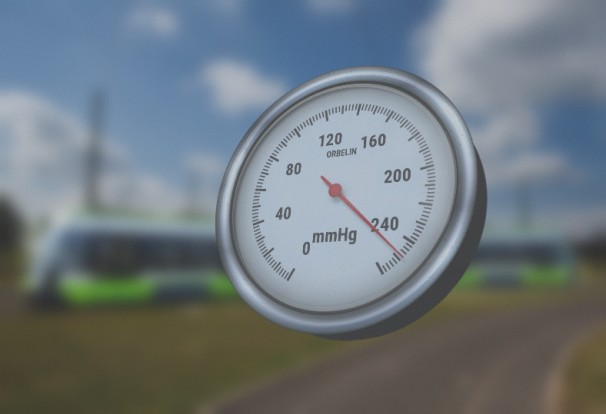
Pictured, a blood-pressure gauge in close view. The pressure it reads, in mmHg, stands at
248 mmHg
